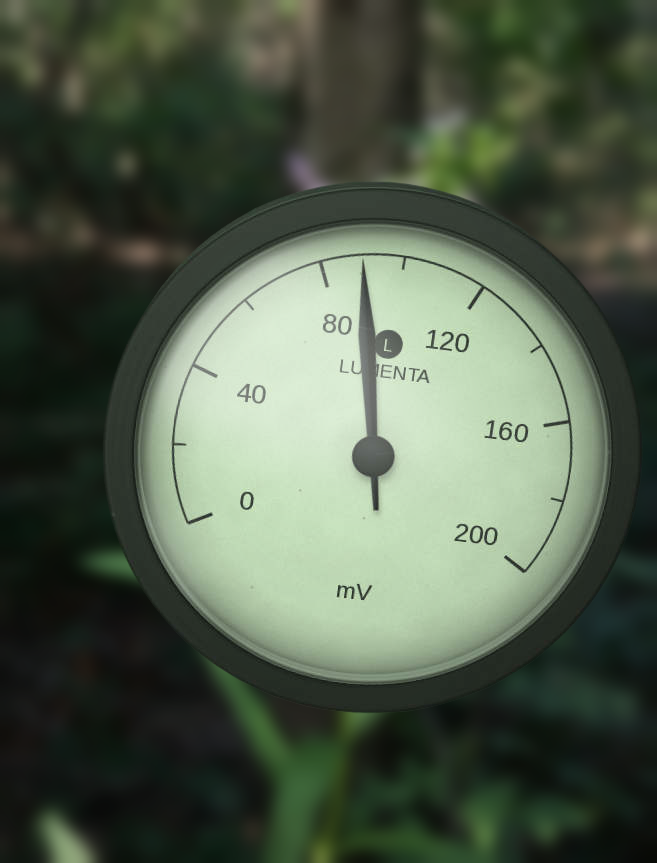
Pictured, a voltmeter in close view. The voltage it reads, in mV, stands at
90 mV
